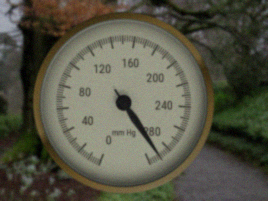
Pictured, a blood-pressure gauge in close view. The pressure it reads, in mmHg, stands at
290 mmHg
